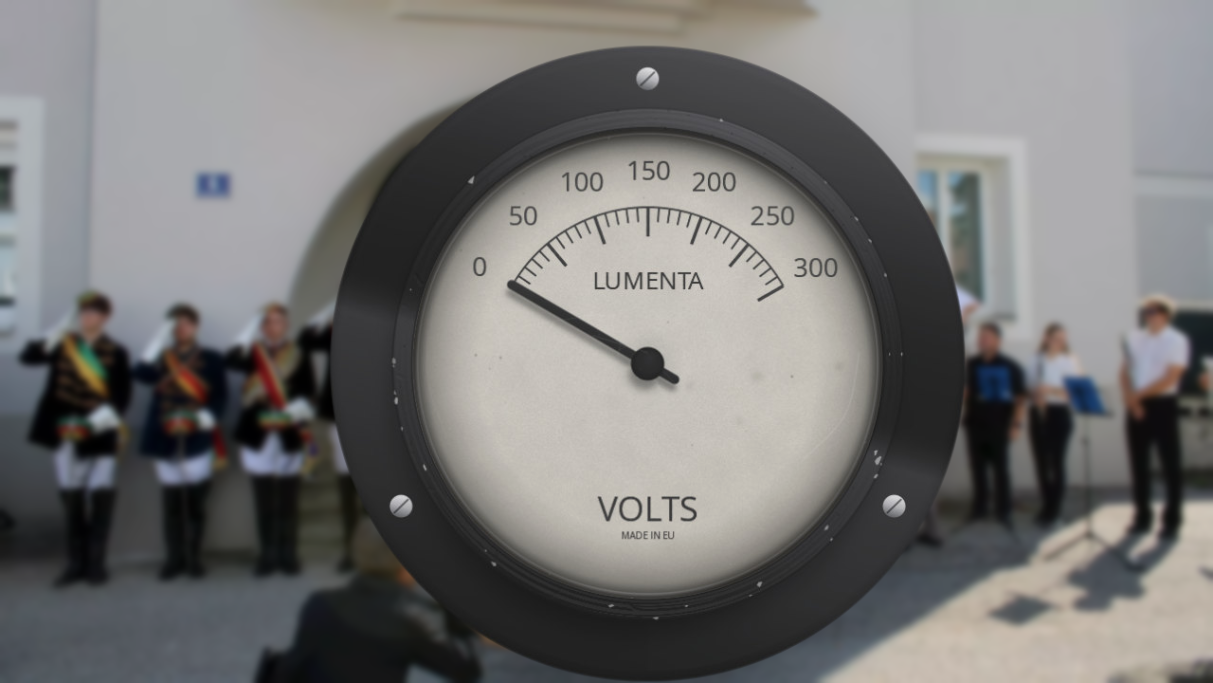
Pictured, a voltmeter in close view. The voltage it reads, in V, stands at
0 V
